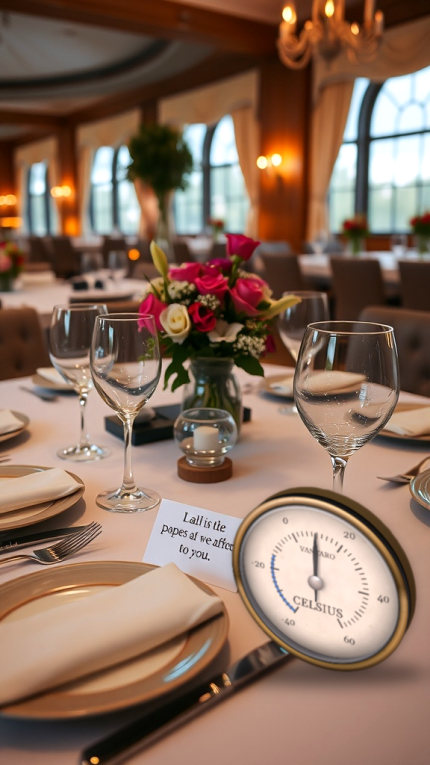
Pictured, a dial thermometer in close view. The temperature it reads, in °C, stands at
10 °C
